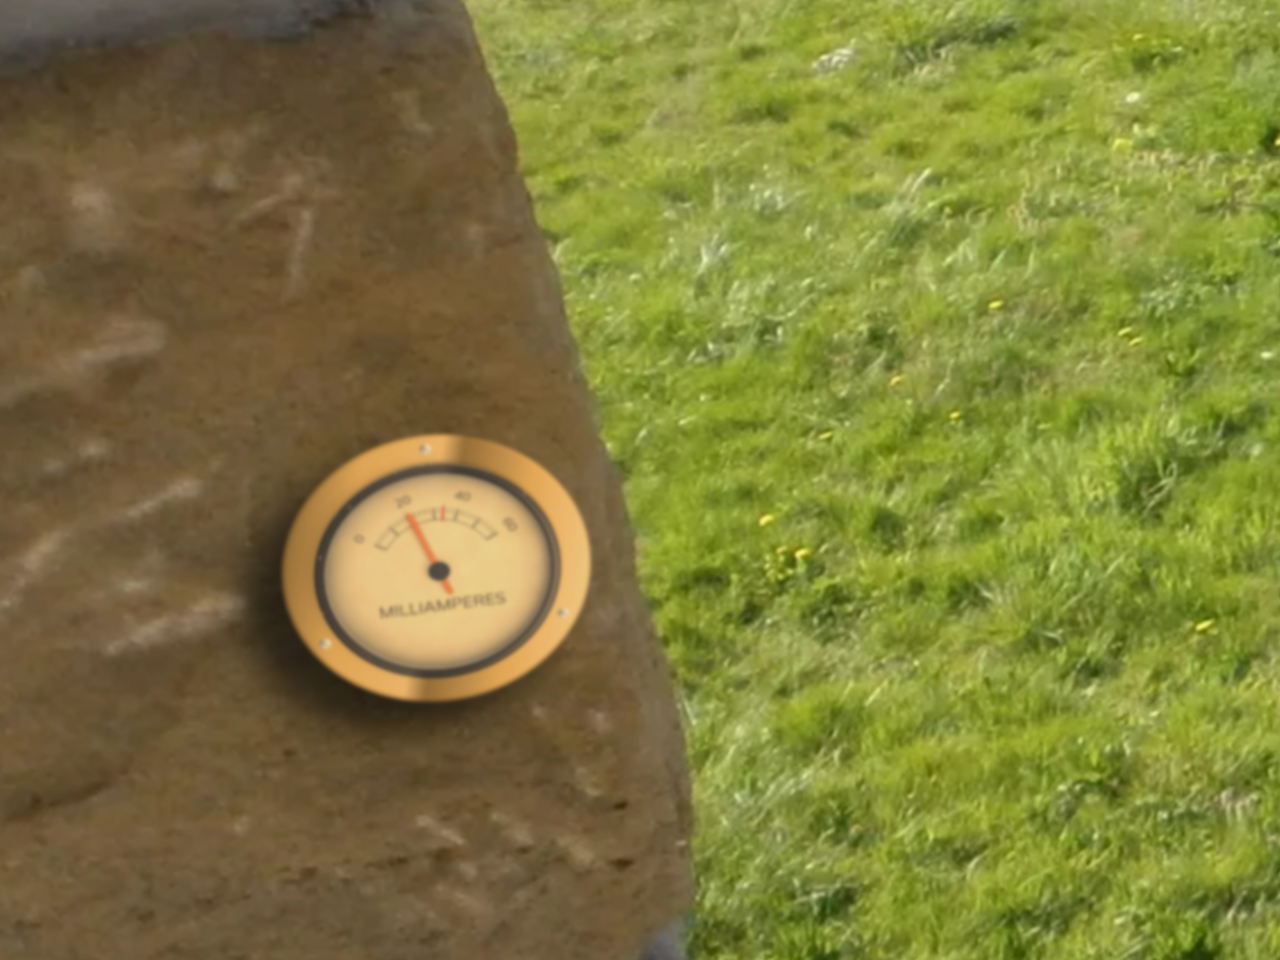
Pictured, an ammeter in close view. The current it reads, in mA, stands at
20 mA
